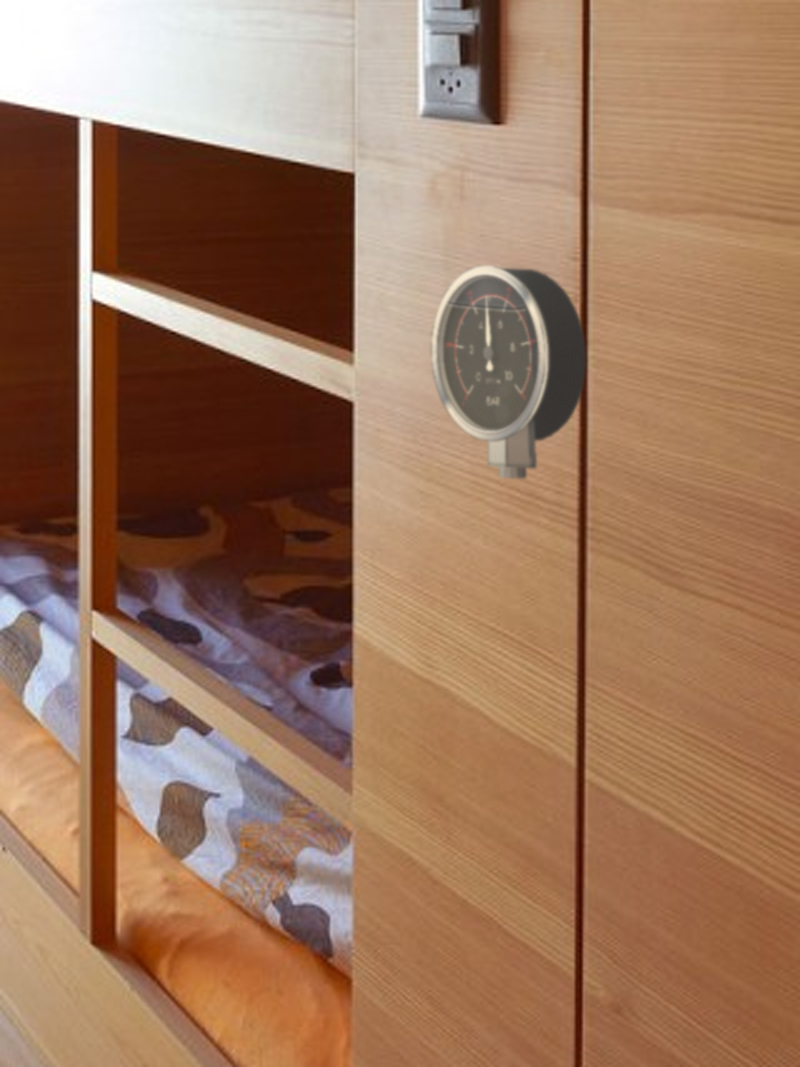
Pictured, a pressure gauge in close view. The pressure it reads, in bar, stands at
5 bar
